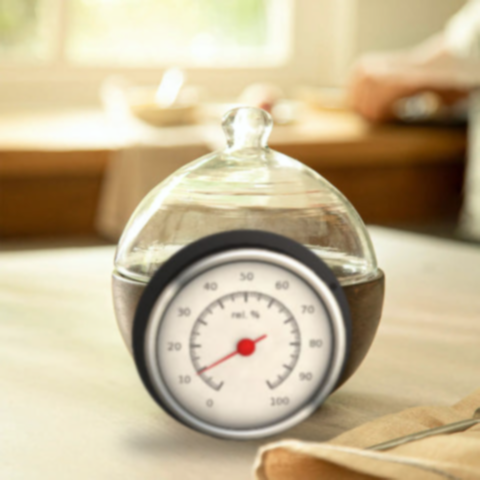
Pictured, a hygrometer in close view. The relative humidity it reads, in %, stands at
10 %
